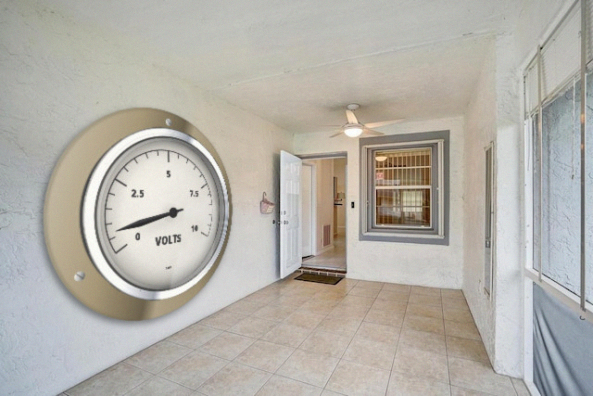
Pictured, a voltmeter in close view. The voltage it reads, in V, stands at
0.75 V
